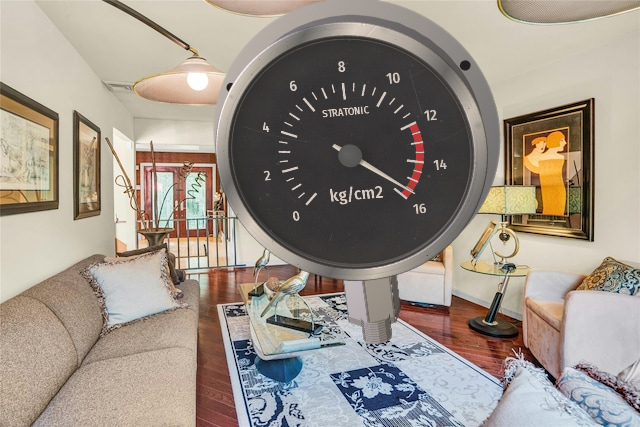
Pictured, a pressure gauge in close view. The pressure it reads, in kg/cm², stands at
15.5 kg/cm²
